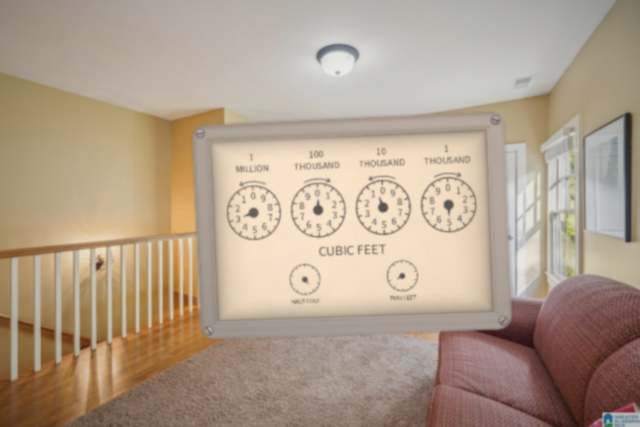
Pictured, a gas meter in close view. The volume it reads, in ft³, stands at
300500 ft³
